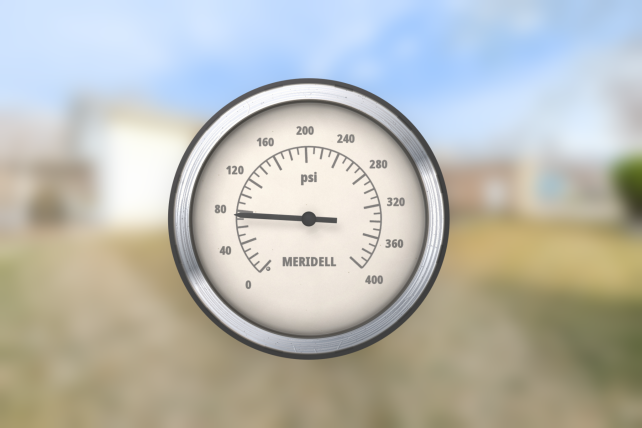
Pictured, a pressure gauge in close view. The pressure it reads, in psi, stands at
75 psi
